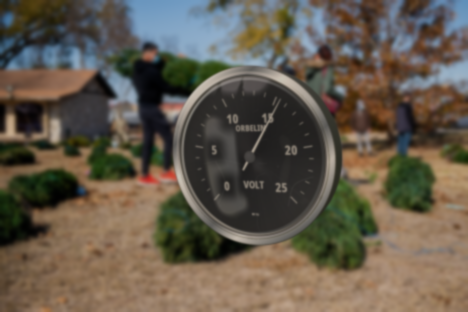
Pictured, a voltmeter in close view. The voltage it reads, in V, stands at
15.5 V
